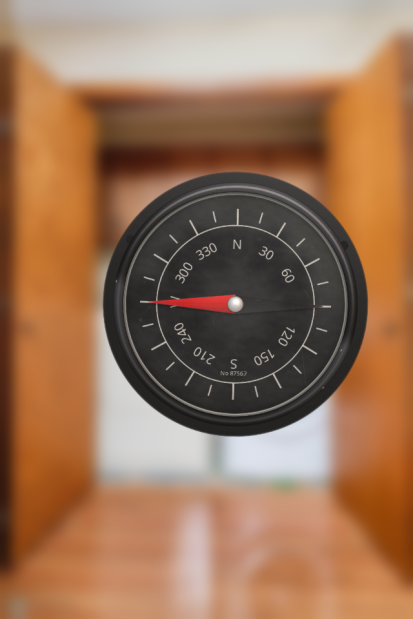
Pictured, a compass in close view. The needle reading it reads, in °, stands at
270 °
